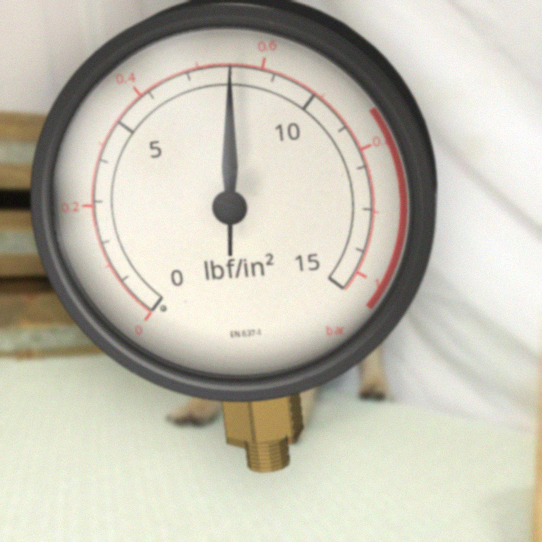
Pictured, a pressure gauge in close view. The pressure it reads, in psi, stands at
8 psi
